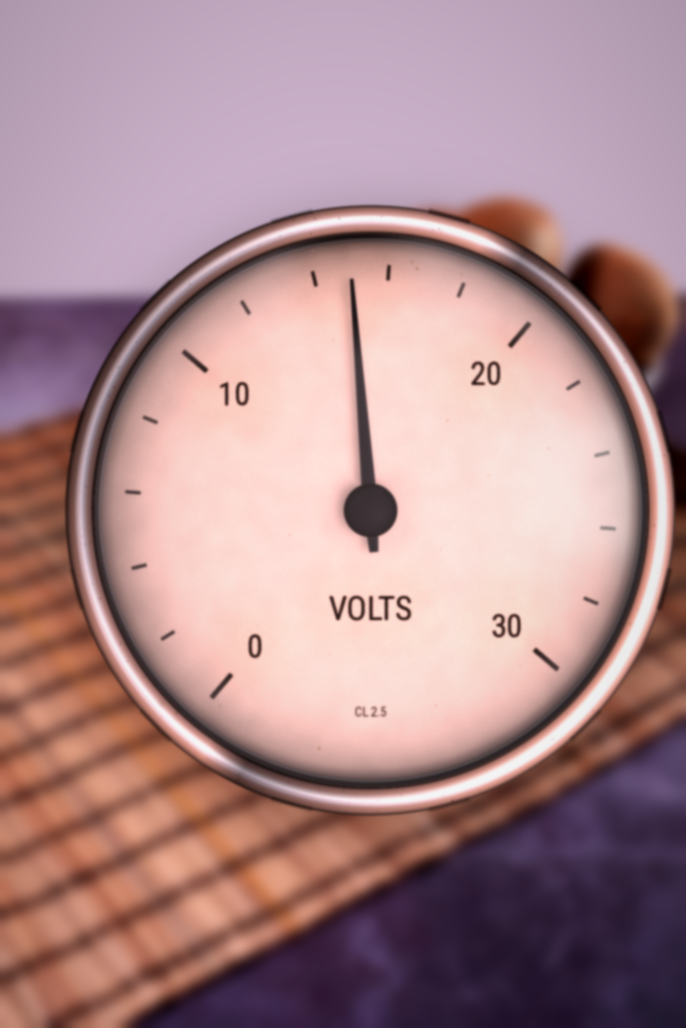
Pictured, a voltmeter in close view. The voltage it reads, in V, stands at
15 V
